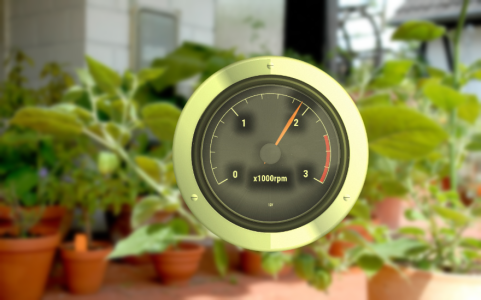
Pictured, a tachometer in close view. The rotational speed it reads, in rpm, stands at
1900 rpm
